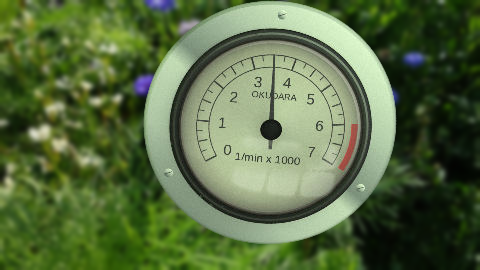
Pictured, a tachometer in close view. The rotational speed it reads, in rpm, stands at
3500 rpm
